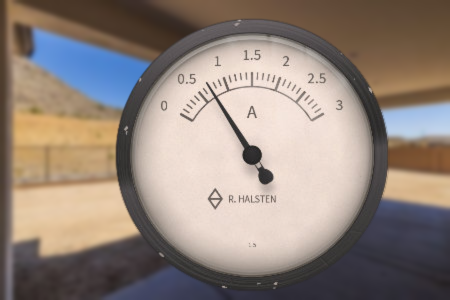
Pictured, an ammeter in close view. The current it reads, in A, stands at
0.7 A
